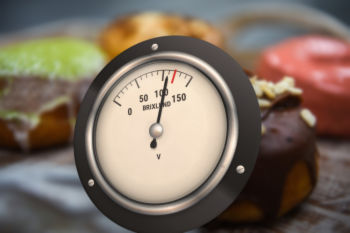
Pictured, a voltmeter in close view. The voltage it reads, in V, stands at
110 V
